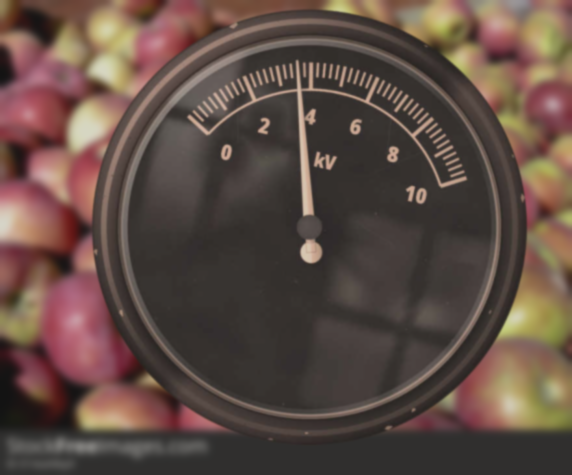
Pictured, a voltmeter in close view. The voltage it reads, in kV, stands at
3.6 kV
